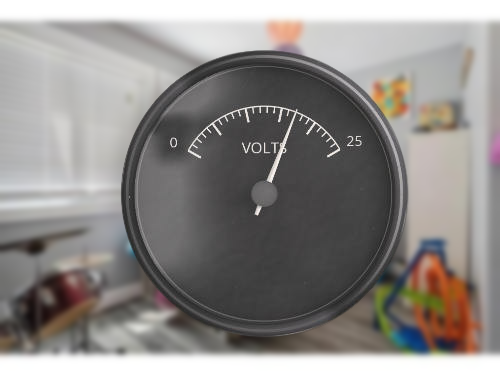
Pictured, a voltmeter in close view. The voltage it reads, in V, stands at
17 V
